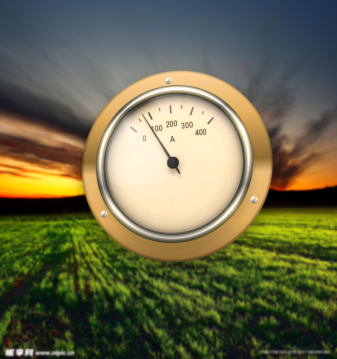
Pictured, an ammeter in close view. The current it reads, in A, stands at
75 A
